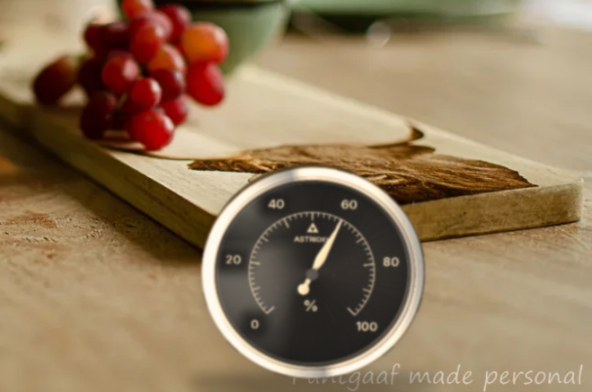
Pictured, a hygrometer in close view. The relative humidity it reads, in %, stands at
60 %
